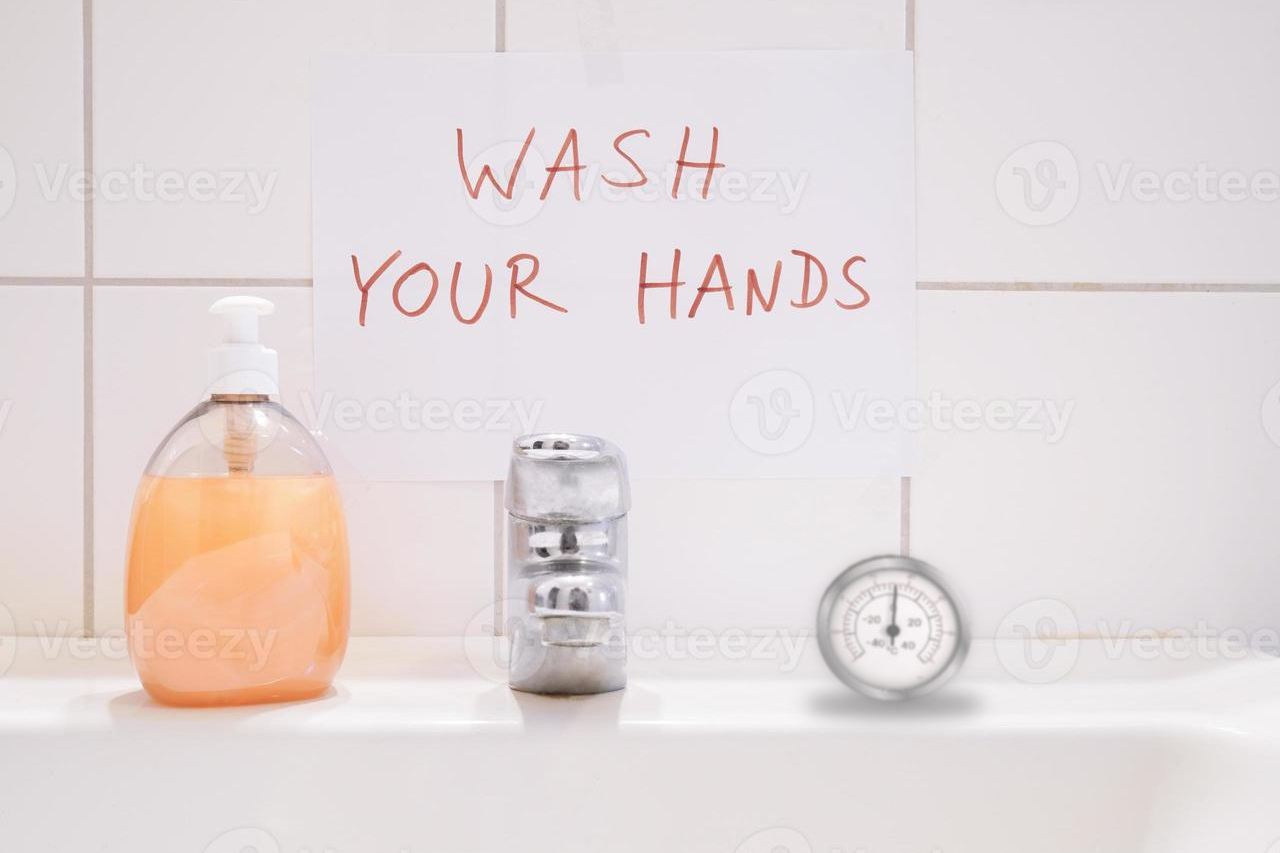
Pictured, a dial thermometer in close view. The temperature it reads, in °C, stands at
0 °C
